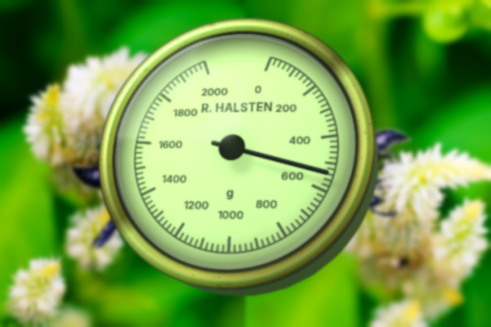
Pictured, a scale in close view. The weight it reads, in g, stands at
540 g
